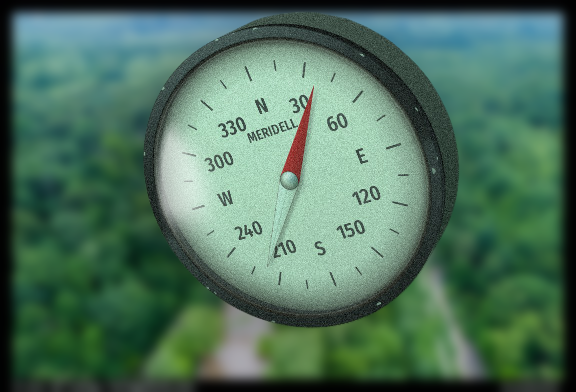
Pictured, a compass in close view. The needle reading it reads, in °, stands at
37.5 °
